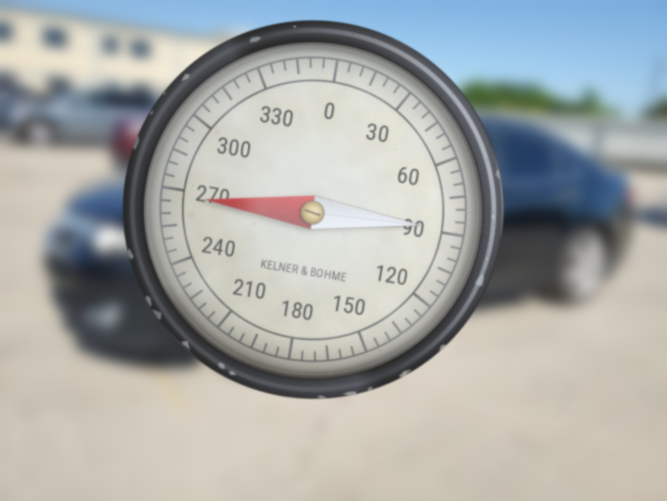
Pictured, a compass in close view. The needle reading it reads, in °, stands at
267.5 °
